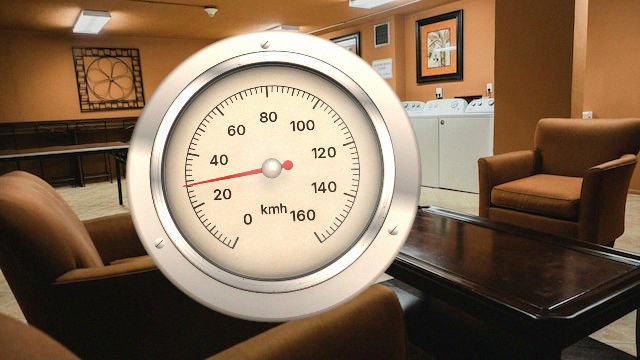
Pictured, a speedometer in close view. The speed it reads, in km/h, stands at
28 km/h
